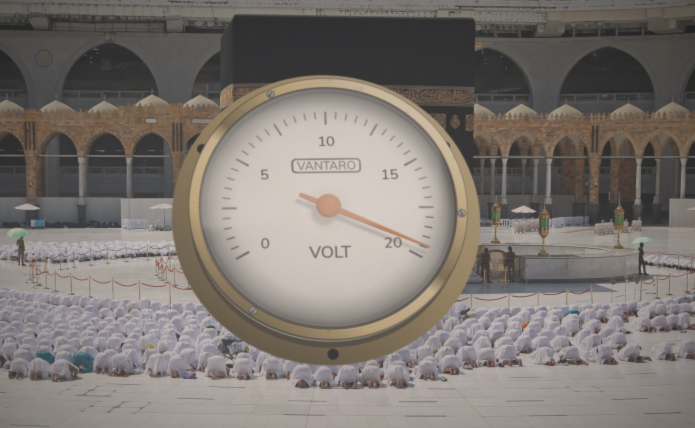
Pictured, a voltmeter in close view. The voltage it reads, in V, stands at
19.5 V
